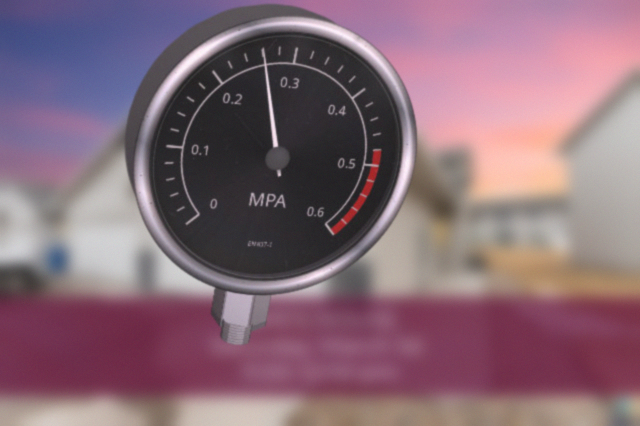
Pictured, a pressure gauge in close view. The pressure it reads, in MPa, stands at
0.26 MPa
